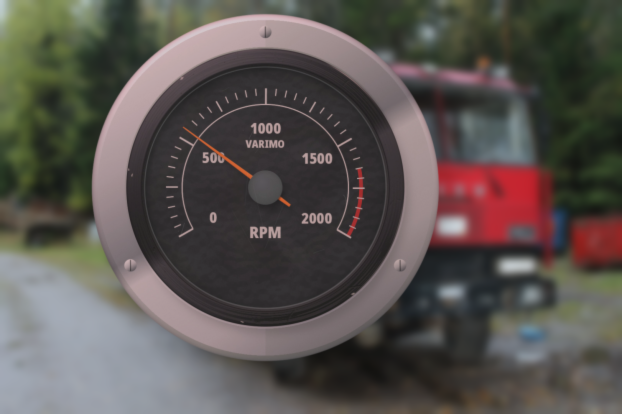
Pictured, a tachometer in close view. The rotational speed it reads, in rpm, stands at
550 rpm
